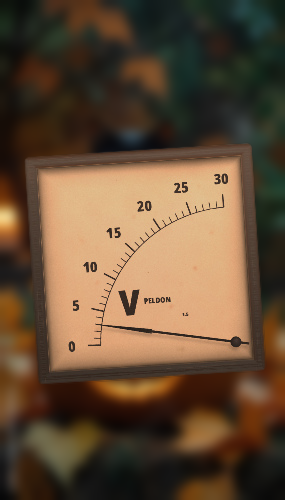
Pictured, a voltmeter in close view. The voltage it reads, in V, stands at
3 V
